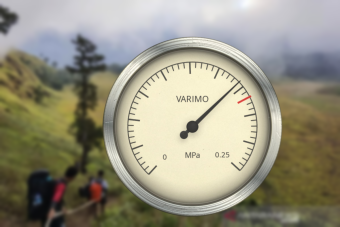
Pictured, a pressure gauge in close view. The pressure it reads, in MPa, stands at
0.17 MPa
